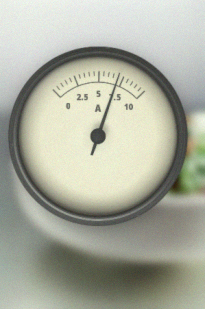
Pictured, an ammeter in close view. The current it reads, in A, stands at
7 A
